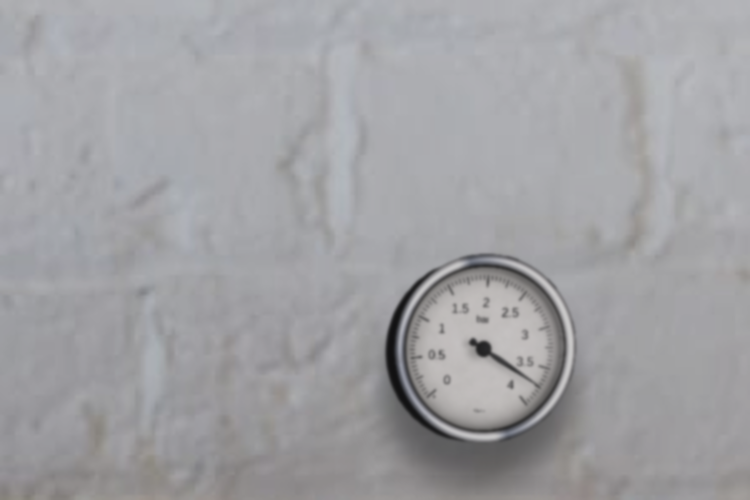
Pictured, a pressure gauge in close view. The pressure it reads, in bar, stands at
3.75 bar
